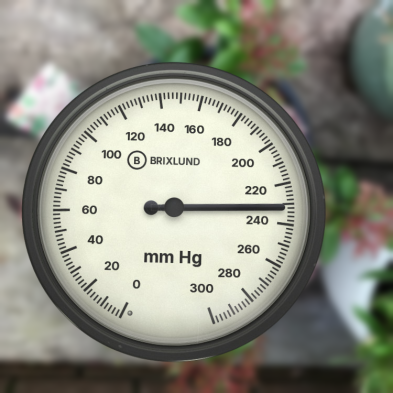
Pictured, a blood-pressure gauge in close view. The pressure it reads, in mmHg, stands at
232 mmHg
